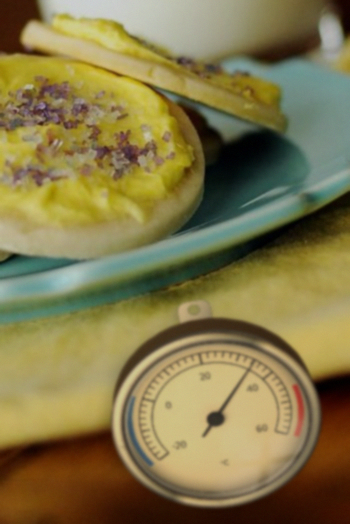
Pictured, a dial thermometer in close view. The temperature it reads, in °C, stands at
34 °C
